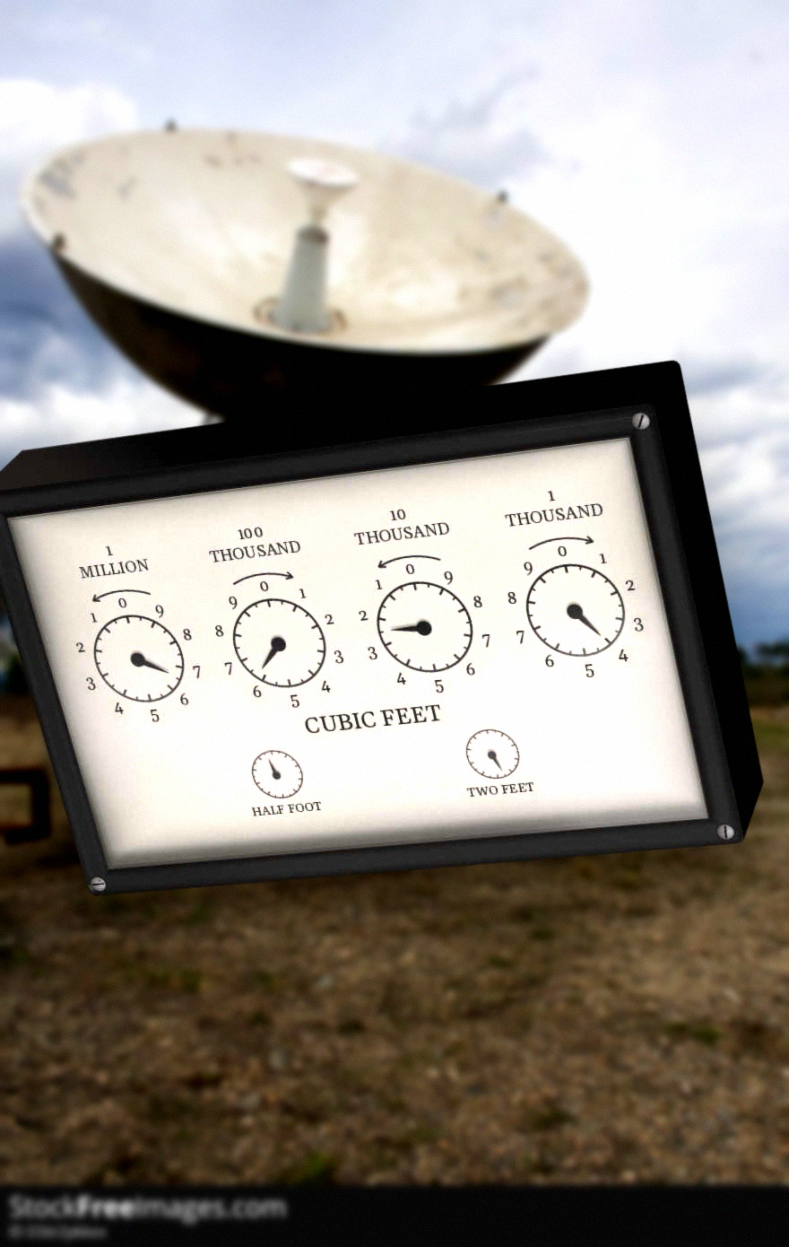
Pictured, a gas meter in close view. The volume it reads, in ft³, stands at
662400 ft³
